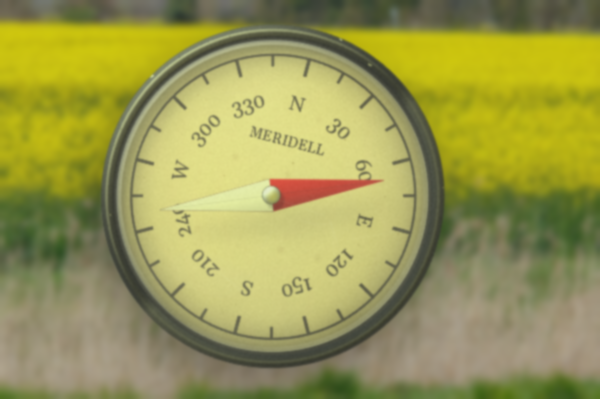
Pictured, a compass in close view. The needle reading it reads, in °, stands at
67.5 °
